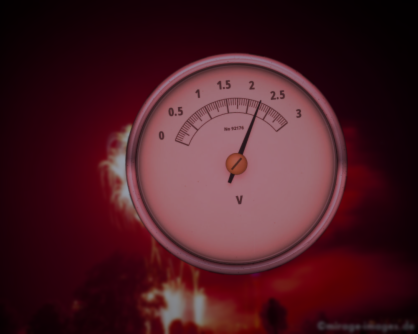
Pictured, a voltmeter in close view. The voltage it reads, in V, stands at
2.25 V
